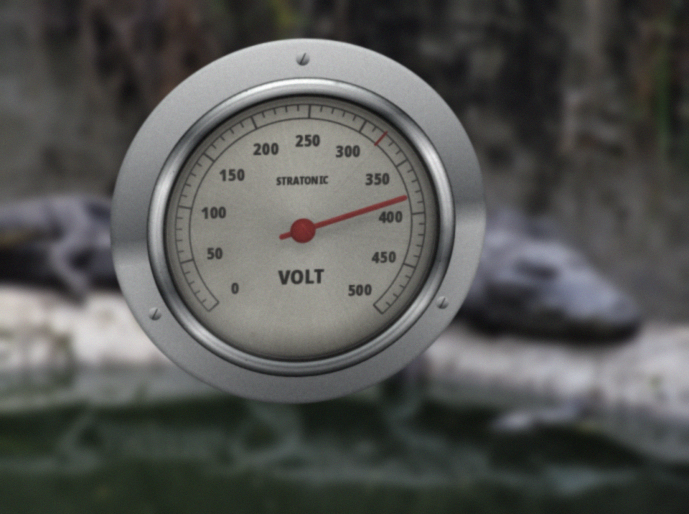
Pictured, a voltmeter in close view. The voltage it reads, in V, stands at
380 V
